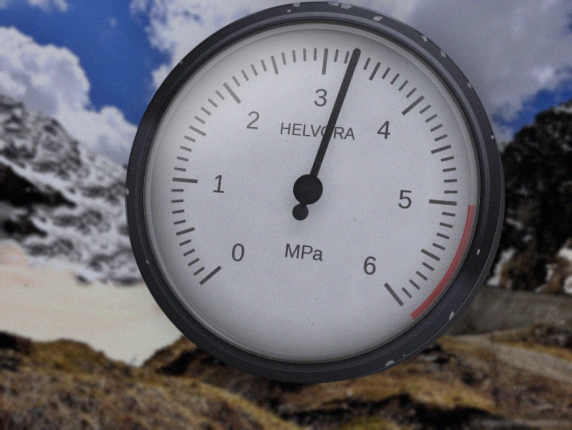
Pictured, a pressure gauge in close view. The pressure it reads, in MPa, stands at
3.3 MPa
